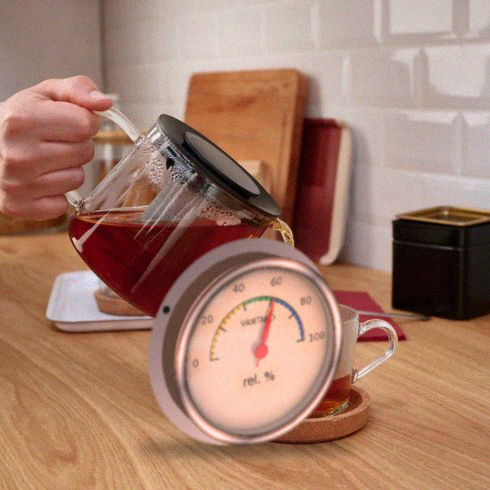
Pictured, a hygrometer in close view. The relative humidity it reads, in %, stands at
60 %
